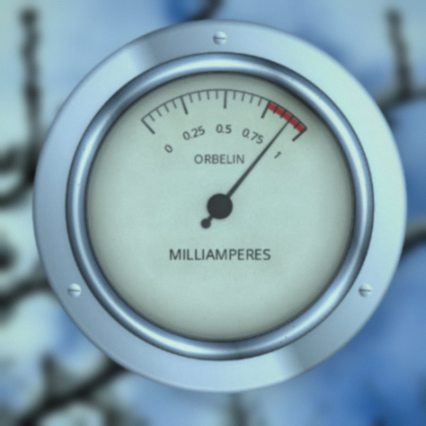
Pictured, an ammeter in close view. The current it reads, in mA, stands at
0.9 mA
